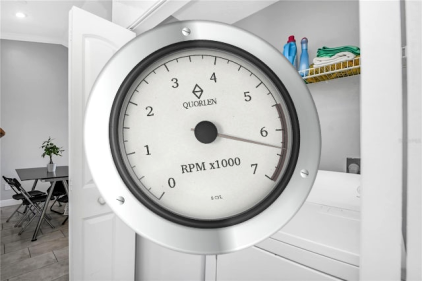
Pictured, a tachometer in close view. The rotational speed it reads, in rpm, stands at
6375 rpm
